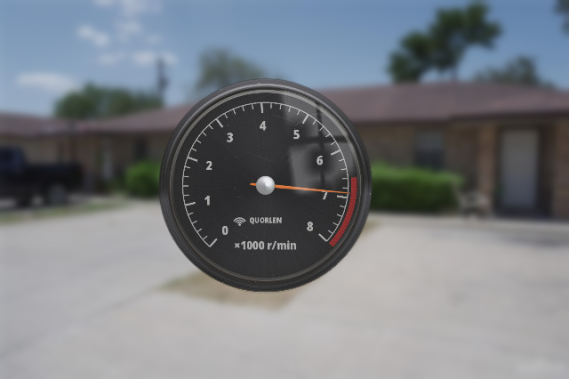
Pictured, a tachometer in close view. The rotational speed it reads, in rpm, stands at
6900 rpm
